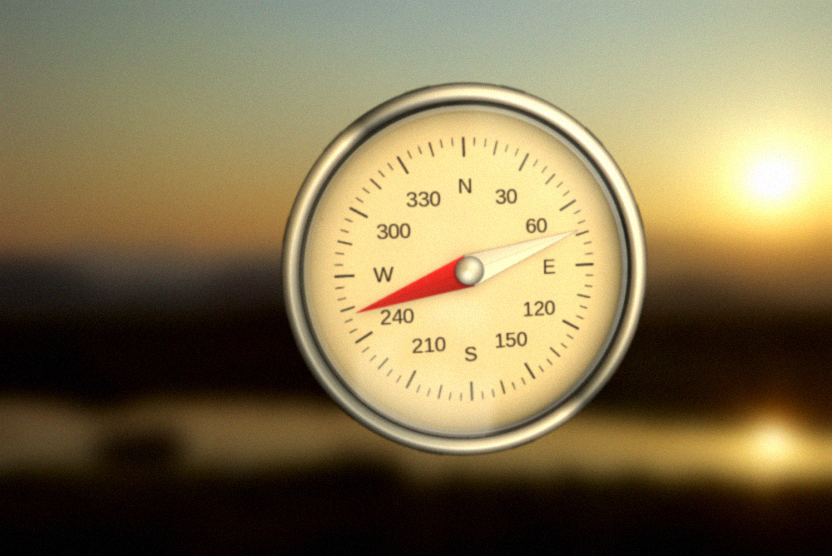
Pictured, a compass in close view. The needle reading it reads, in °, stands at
252.5 °
